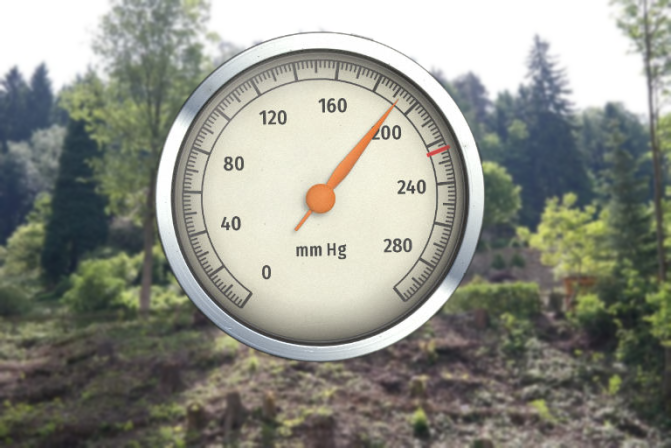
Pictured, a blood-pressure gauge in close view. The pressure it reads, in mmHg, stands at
192 mmHg
